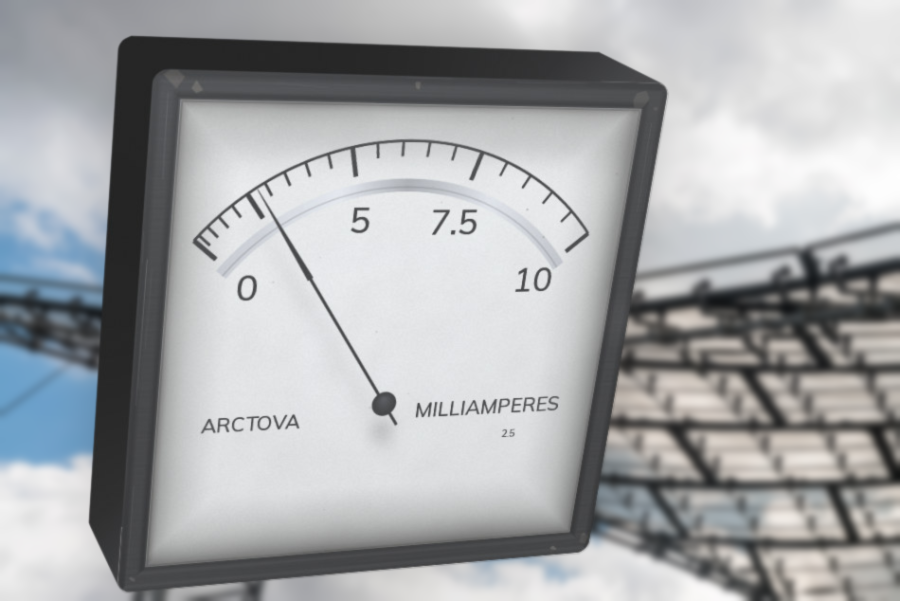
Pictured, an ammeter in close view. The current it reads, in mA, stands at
2.75 mA
